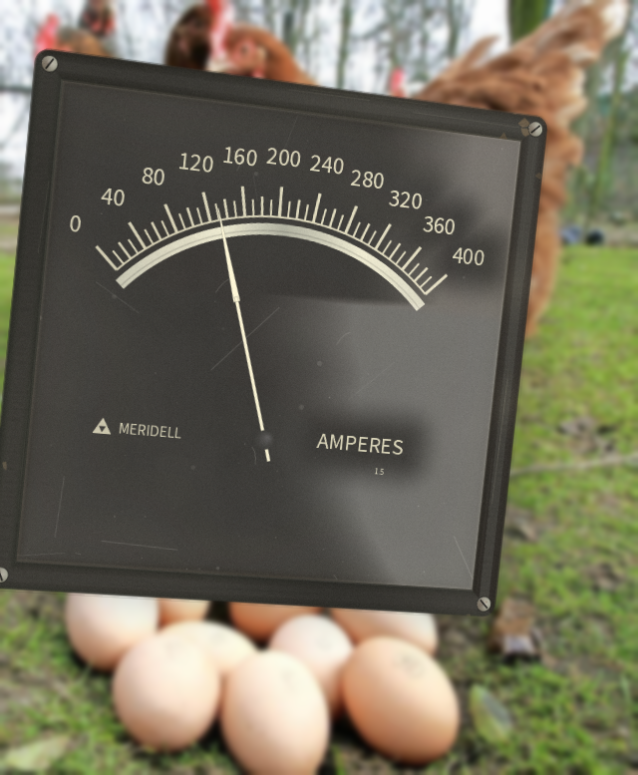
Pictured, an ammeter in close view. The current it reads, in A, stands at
130 A
